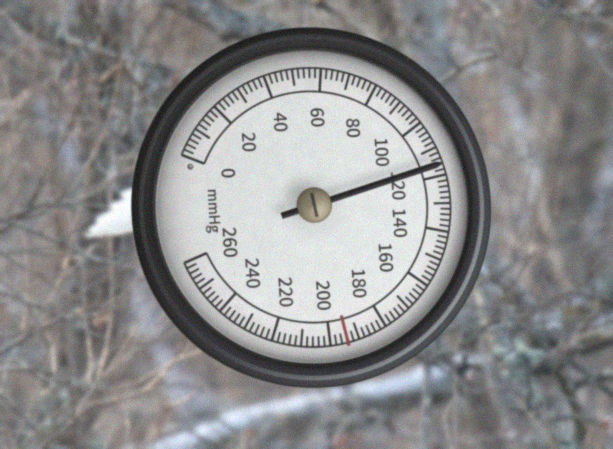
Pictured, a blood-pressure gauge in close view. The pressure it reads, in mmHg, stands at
116 mmHg
